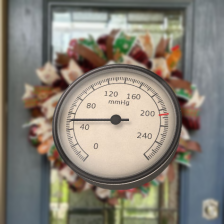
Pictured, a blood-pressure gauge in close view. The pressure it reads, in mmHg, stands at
50 mmHg
